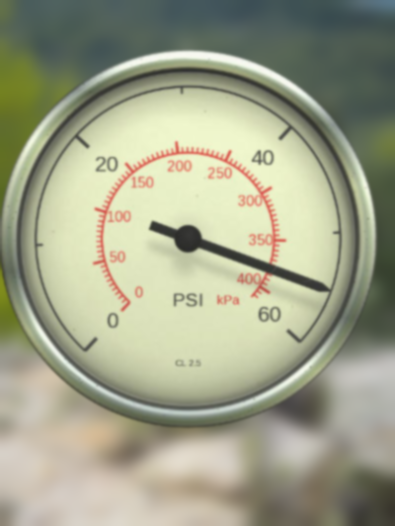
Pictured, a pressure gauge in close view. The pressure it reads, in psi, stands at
55 psi
